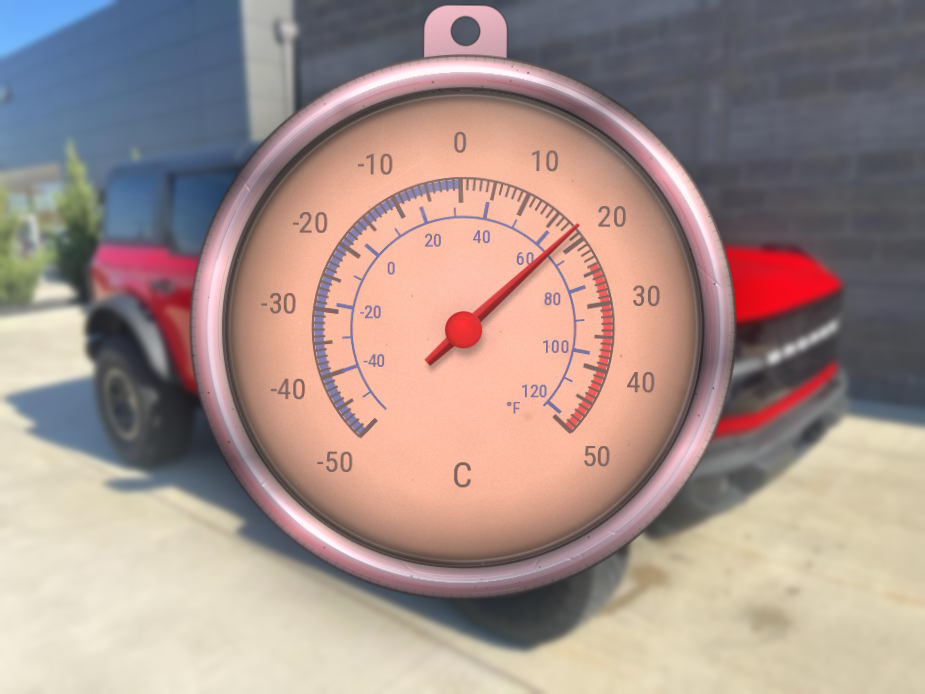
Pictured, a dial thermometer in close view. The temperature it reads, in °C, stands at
18 °C
